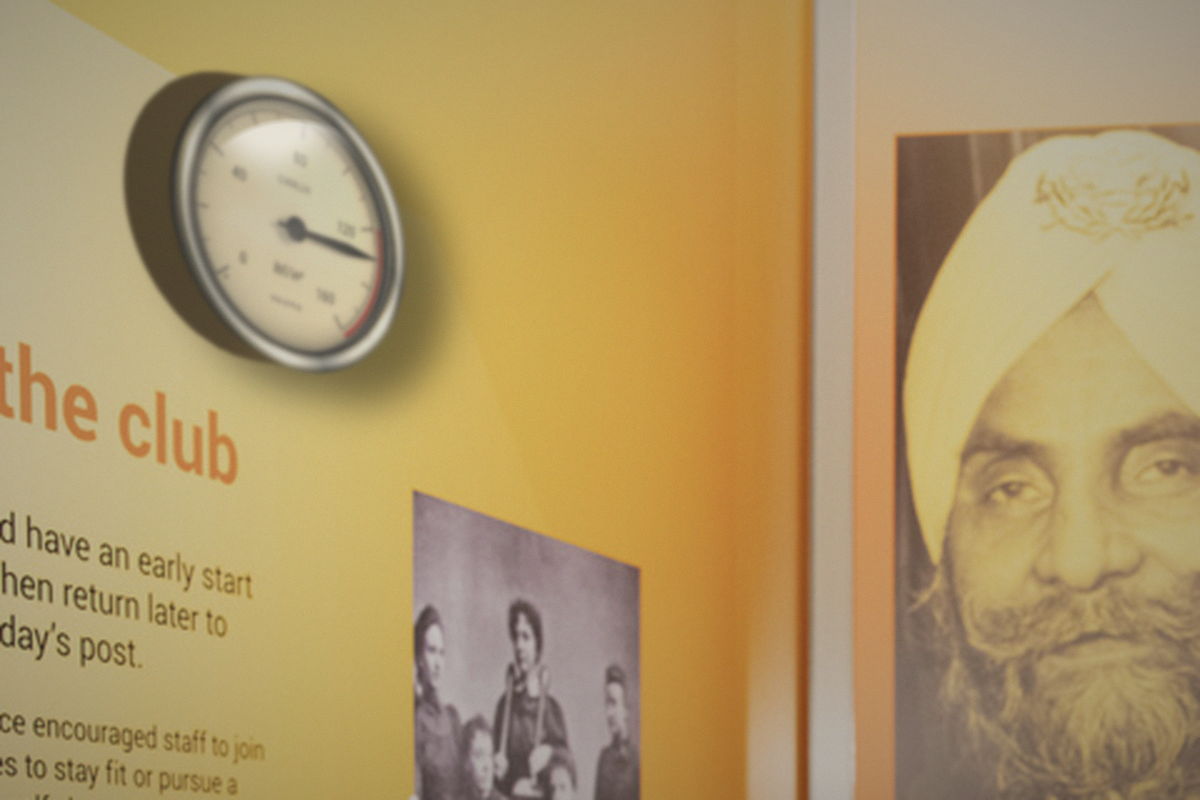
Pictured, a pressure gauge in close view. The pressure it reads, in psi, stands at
130 psi
